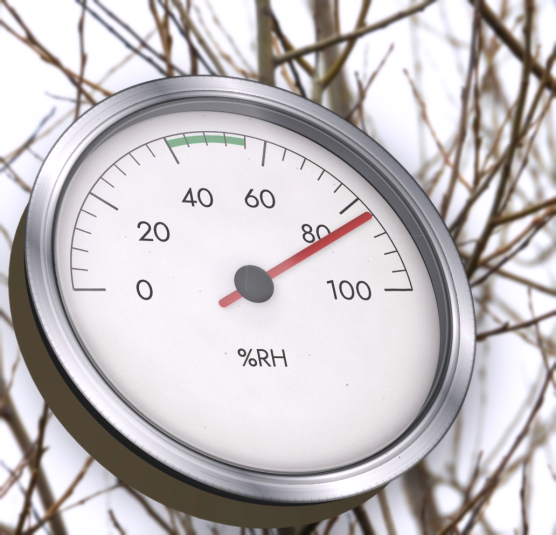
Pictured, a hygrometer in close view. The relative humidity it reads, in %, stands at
84 %
